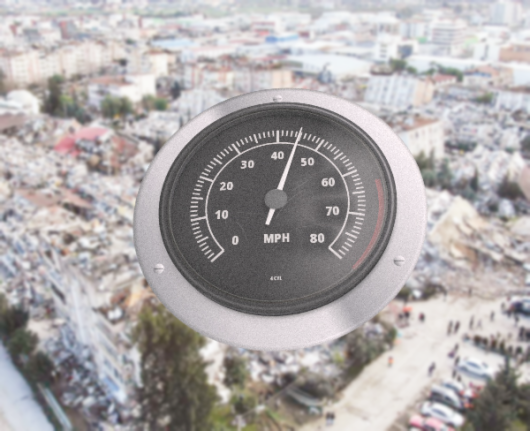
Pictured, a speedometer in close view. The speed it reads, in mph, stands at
45 mph
